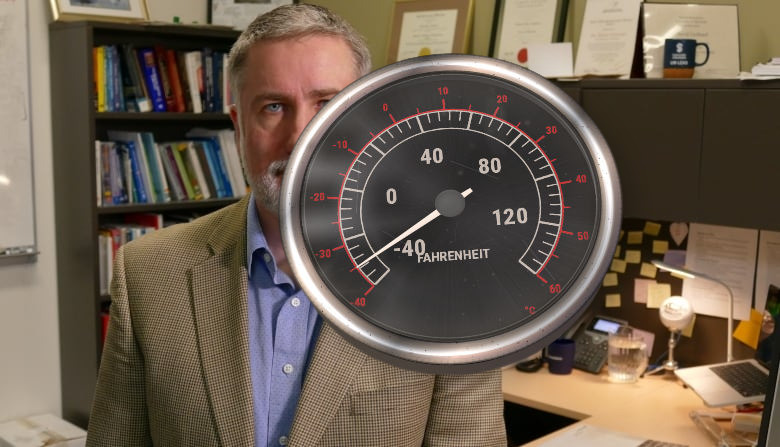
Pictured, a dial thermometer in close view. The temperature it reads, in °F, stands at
-32 °F
